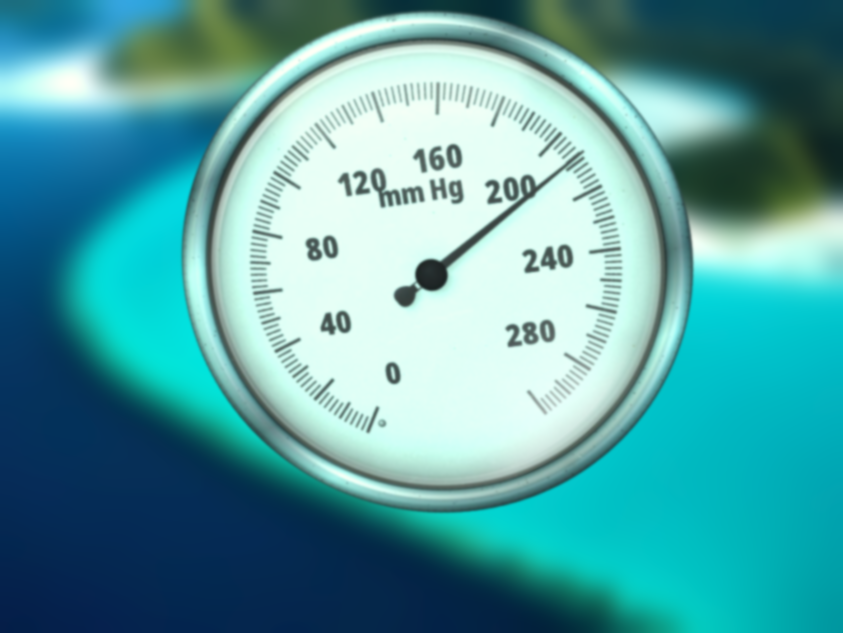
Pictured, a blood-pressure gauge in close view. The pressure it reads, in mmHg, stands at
208 mmHg
